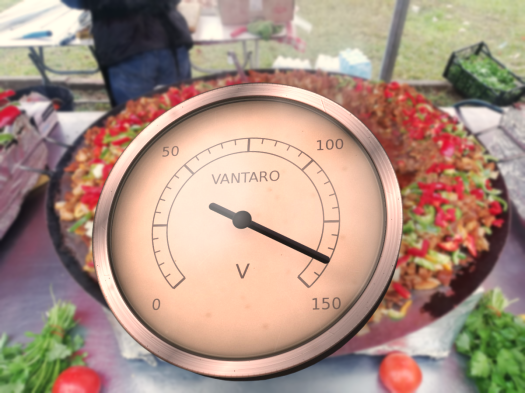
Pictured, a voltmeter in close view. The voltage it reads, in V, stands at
140 V
